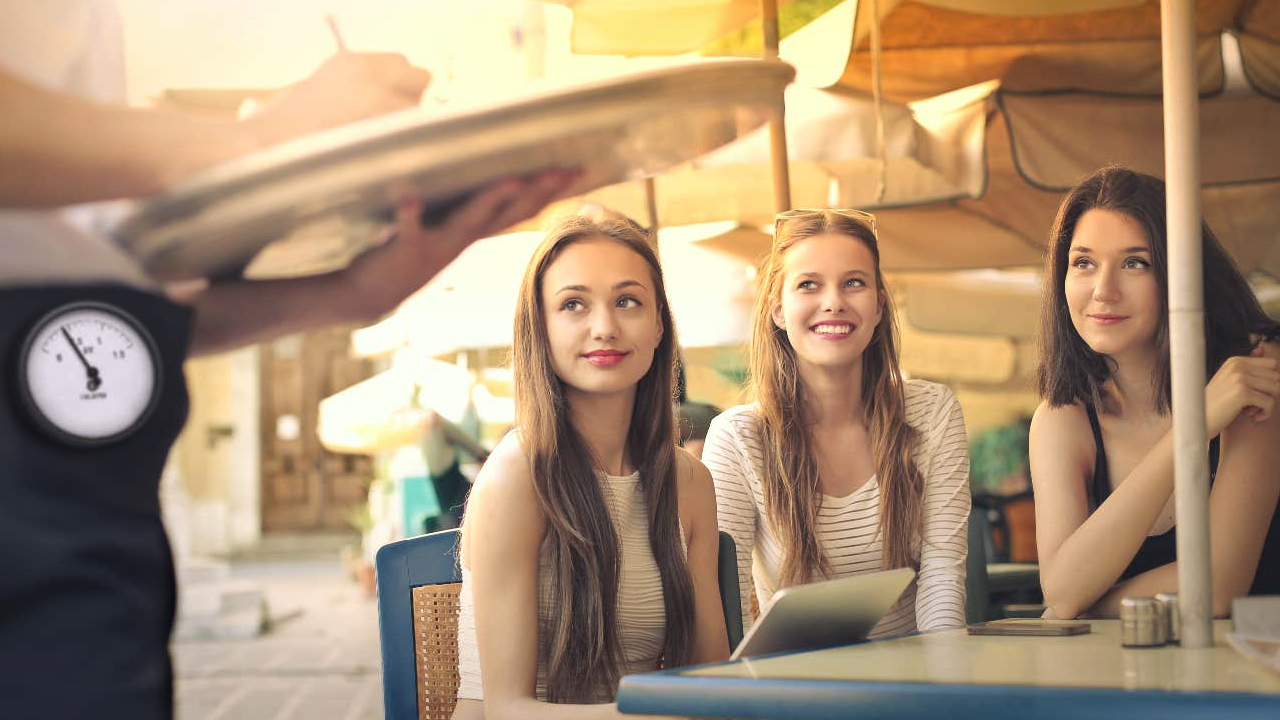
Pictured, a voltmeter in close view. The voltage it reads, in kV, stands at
0.4 kV
